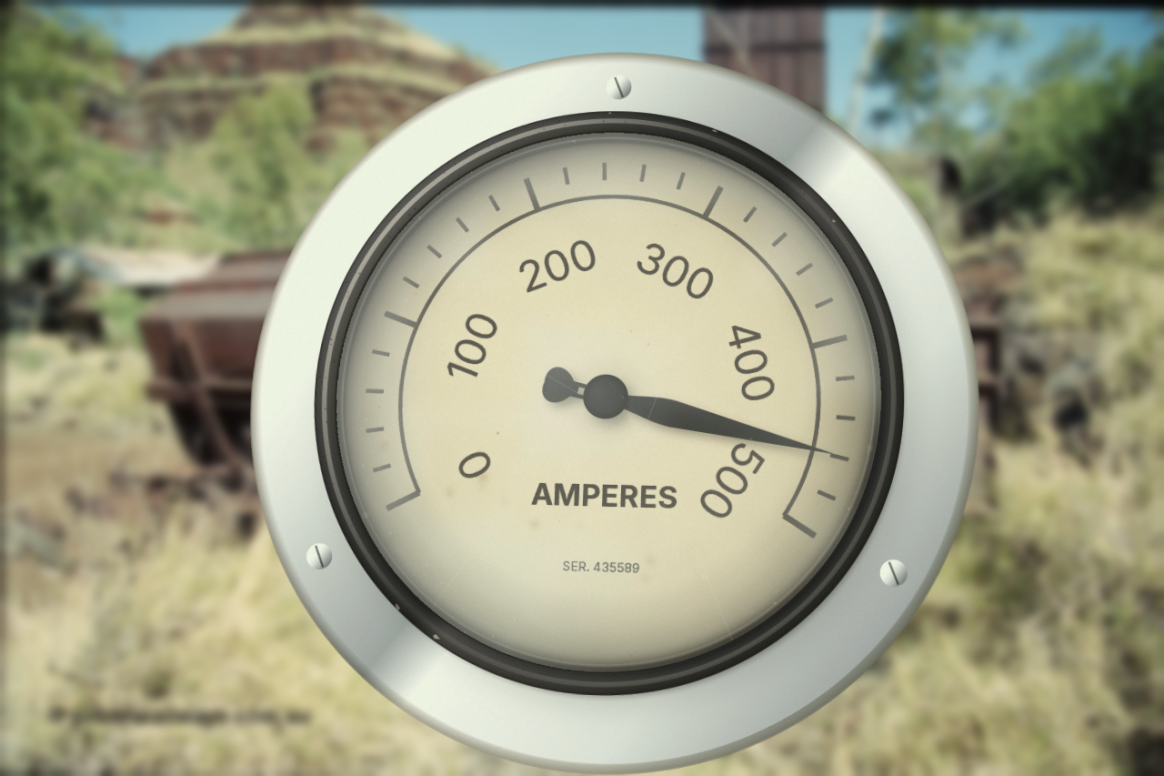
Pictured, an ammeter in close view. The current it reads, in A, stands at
460 A
